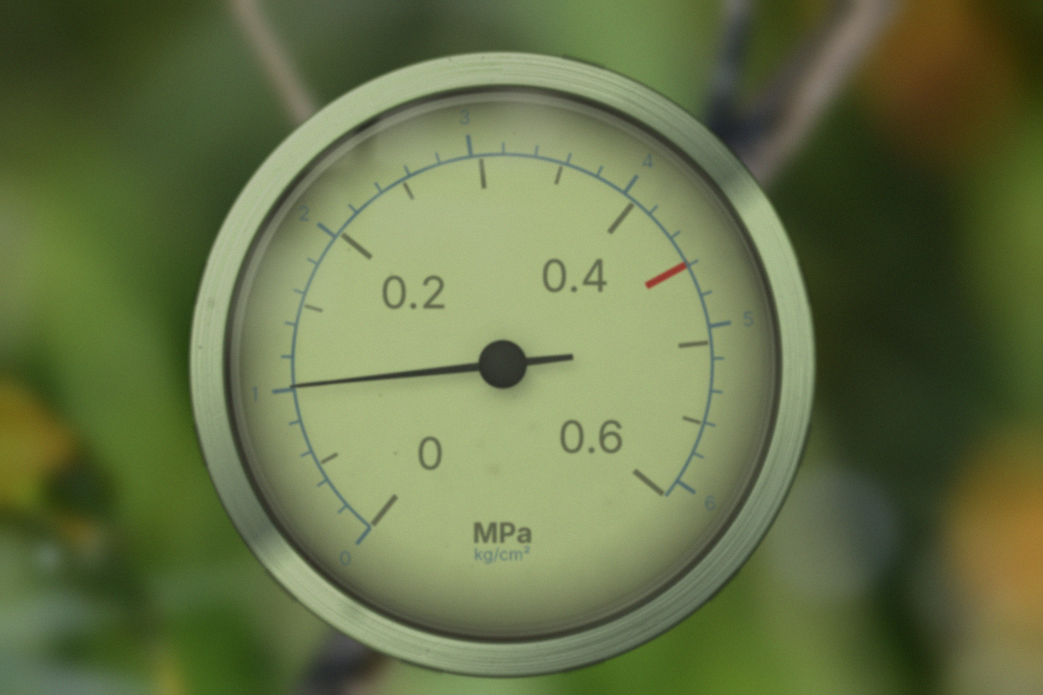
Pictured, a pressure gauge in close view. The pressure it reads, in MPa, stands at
0.1 MPa
